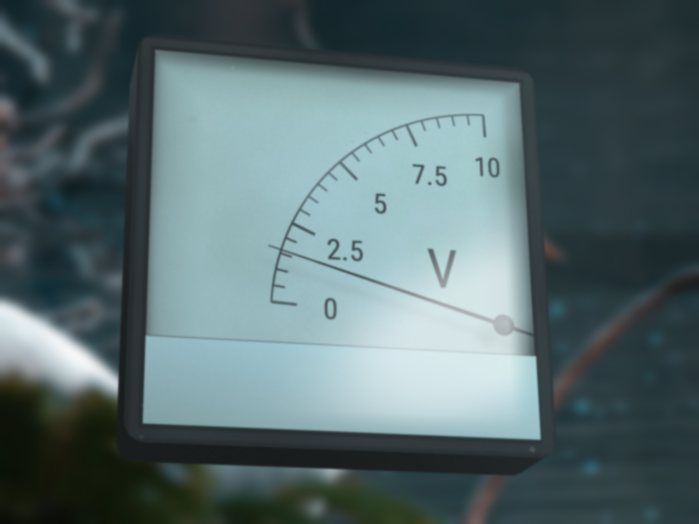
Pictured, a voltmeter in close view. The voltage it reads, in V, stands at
1.5 V
